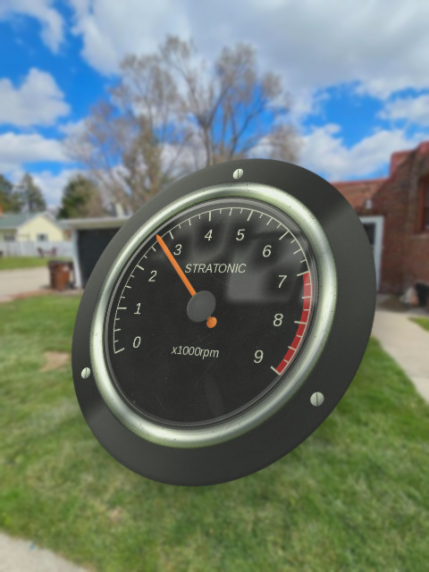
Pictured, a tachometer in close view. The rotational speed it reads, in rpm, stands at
2750 rpm
